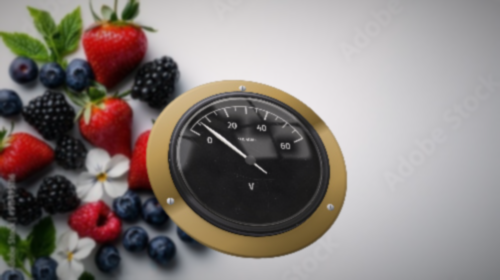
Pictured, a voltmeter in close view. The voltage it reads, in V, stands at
5 V
